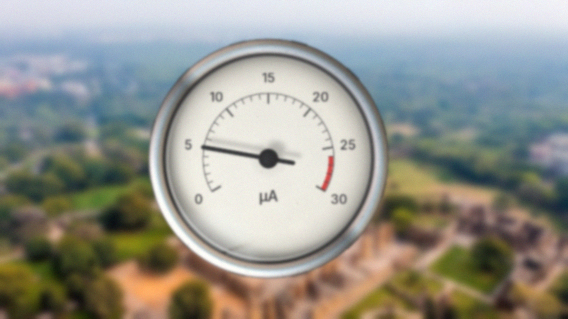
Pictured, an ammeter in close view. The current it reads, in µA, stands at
5 µA
